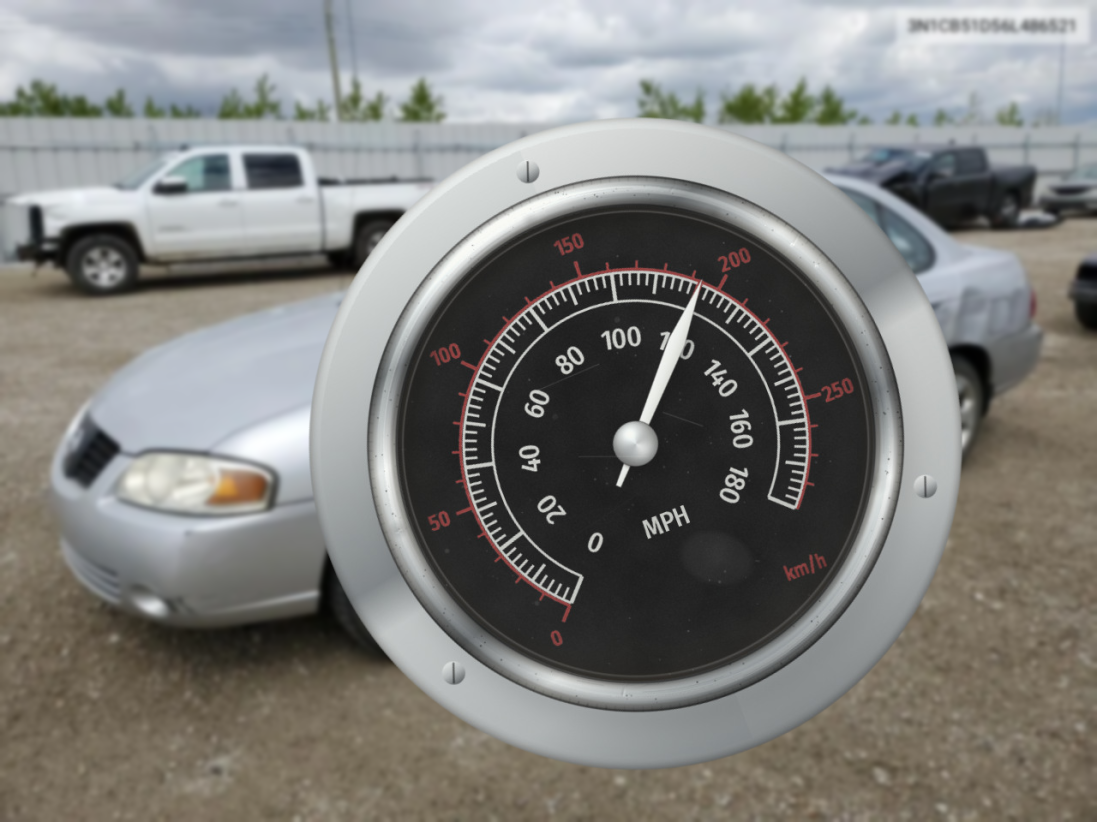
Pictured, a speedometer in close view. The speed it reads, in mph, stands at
120 mph
